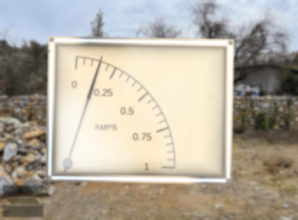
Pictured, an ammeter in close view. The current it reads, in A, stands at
0.15 A
